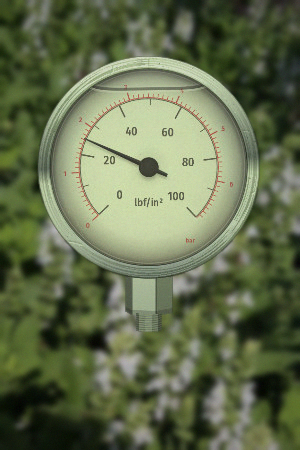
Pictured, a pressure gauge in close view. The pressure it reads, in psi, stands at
25 psi
